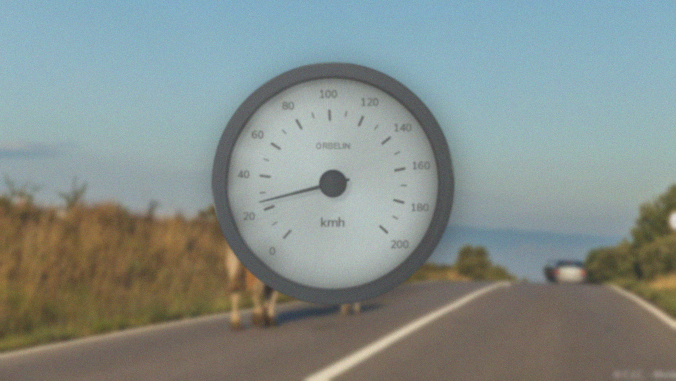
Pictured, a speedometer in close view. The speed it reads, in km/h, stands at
25 km/h
